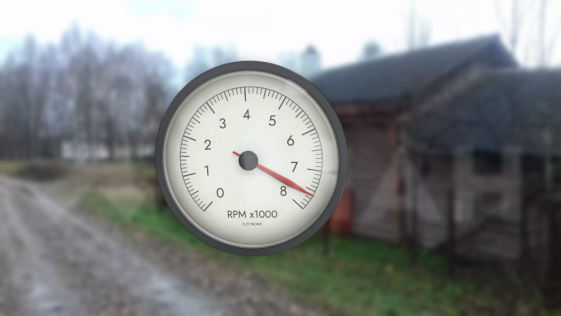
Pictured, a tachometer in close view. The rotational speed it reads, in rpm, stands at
7600 rpm
